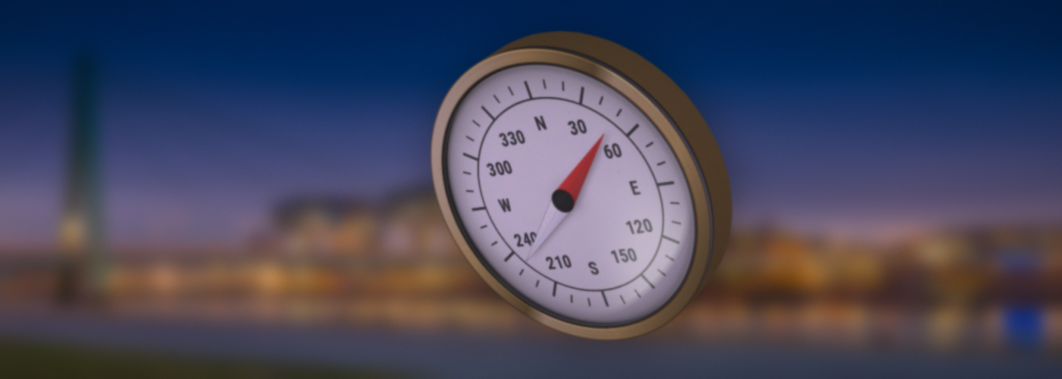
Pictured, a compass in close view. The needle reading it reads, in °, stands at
50 °
